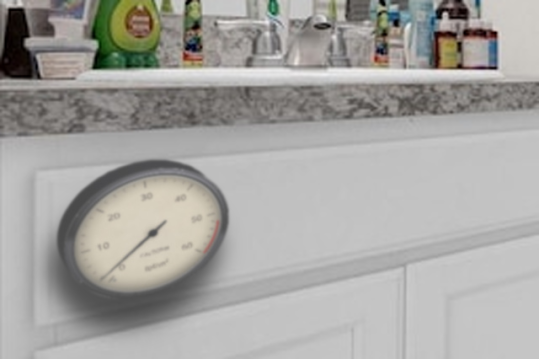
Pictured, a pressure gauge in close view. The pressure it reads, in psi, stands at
2 psi
